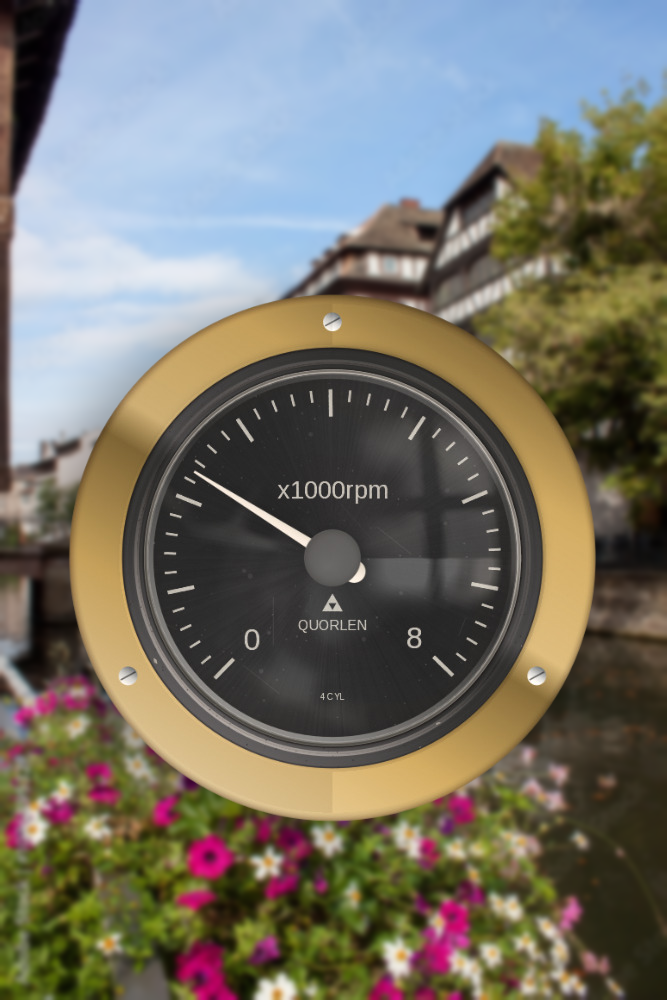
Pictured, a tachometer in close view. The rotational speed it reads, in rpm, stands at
2300 rpm
